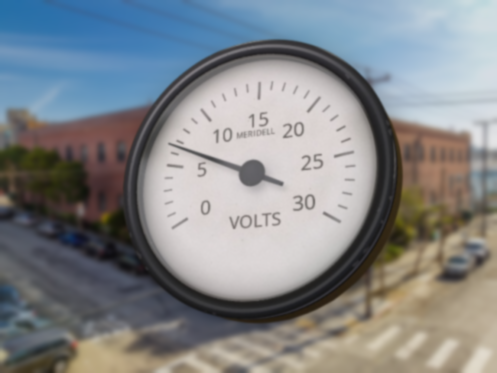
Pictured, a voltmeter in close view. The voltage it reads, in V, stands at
6.5 V
